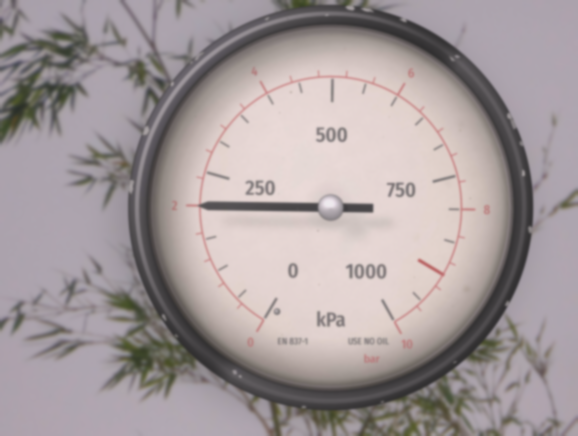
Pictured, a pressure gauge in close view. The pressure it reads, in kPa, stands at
200 kPa
